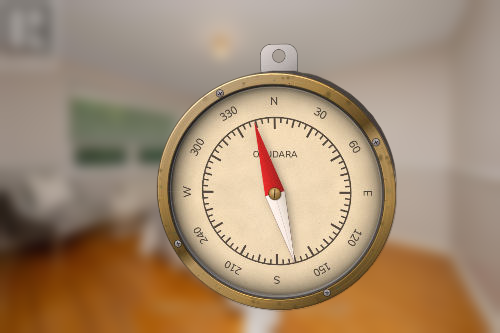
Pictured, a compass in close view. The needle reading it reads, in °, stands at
345 °
